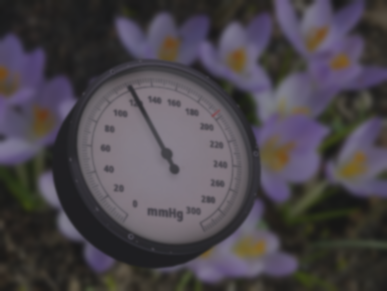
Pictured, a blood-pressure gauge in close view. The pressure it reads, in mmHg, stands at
120 mmHg
